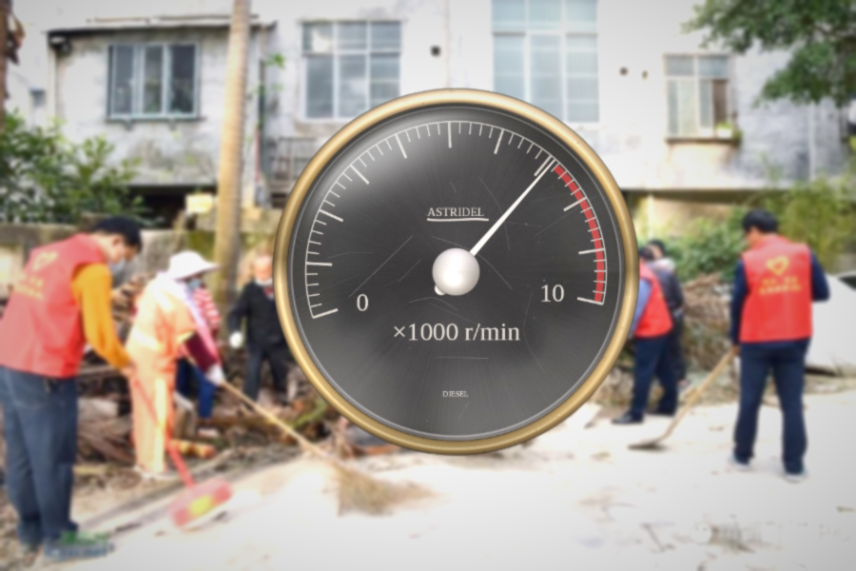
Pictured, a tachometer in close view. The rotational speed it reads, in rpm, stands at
7100 rpm
